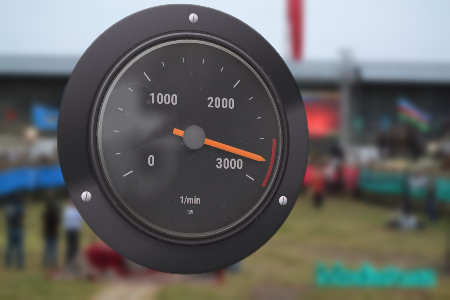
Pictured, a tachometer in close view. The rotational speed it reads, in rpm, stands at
2800 rpm
